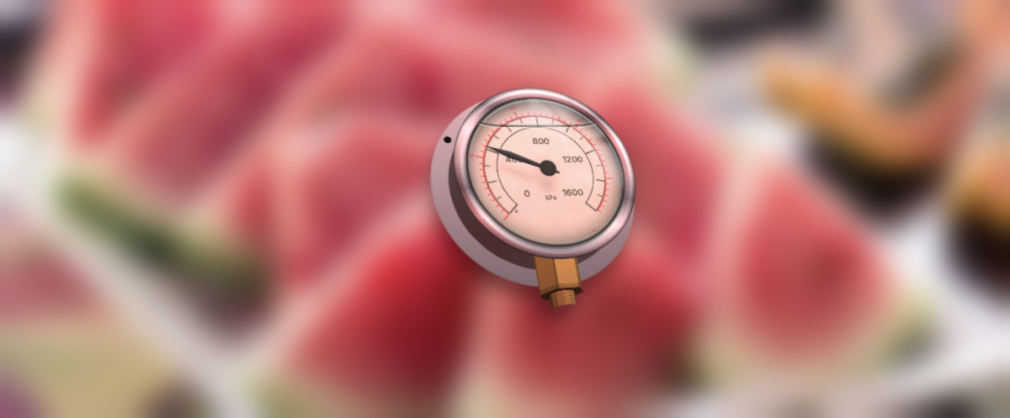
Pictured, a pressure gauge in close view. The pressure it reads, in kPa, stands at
400 kPa
